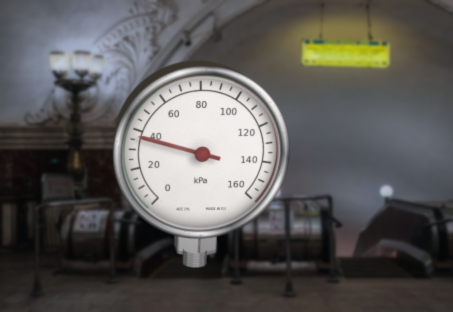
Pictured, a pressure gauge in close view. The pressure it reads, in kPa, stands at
37.5 kPa
